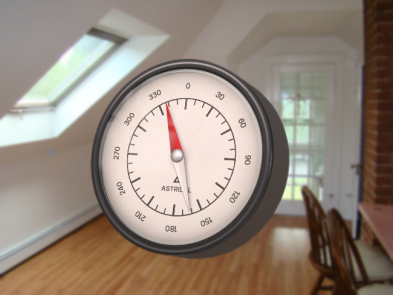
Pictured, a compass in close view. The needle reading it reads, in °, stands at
340 °
